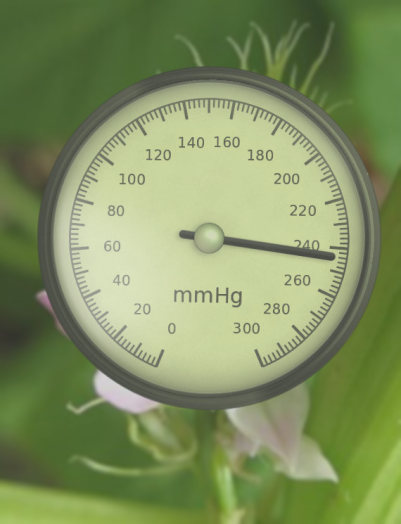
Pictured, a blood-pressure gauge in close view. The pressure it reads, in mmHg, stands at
244 mmHg
